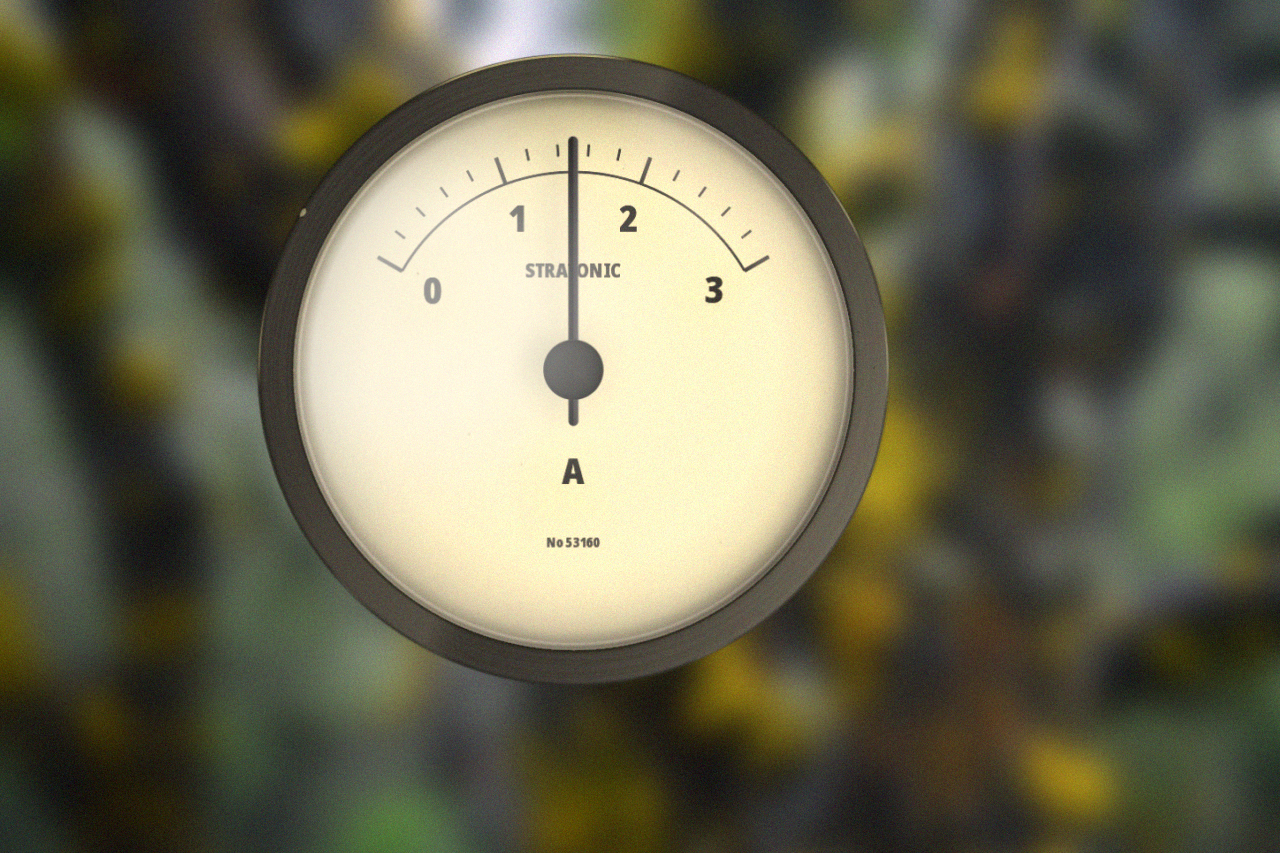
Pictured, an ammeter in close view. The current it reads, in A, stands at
1.5 A
